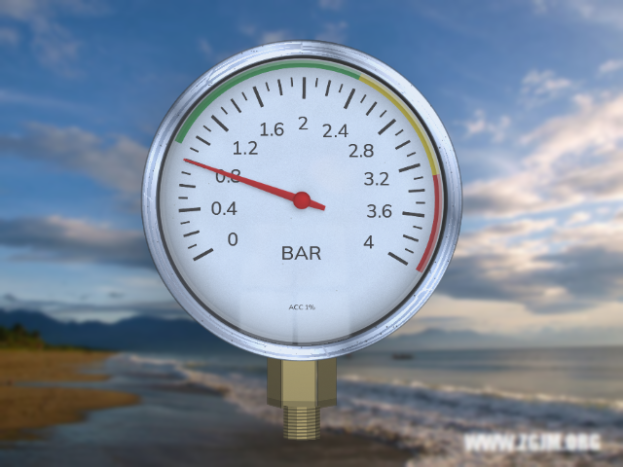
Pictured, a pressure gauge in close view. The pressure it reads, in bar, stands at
0.8 bar
